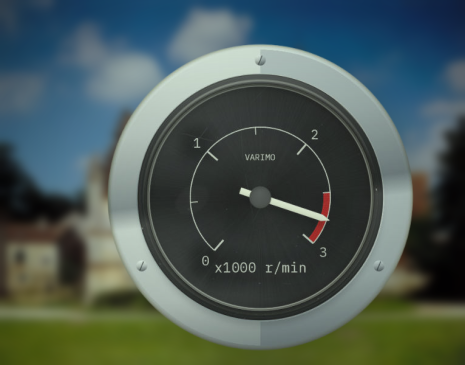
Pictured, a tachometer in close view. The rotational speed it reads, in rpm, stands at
2750 rpm
